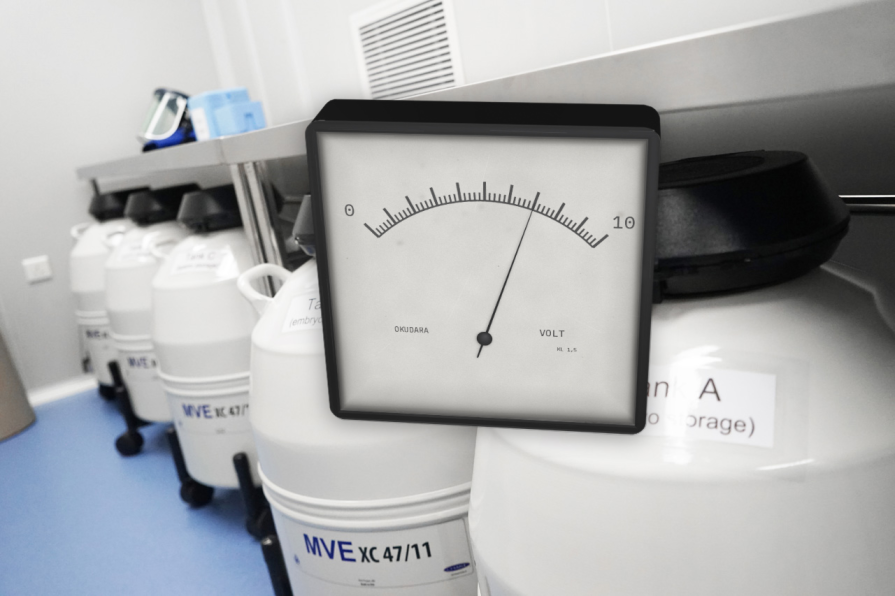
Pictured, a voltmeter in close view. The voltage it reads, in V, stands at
7 V
